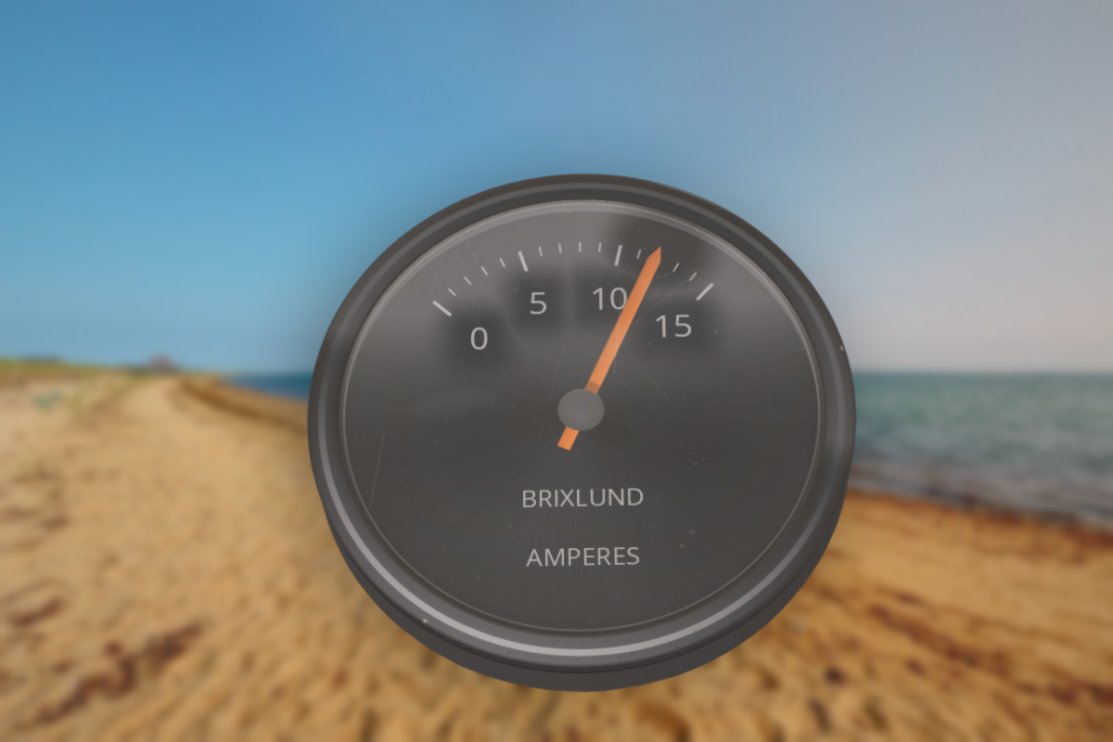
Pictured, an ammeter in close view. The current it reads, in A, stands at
12 A
